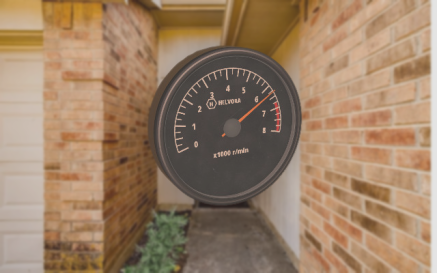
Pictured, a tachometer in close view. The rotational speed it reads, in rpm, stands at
6250 rpm
